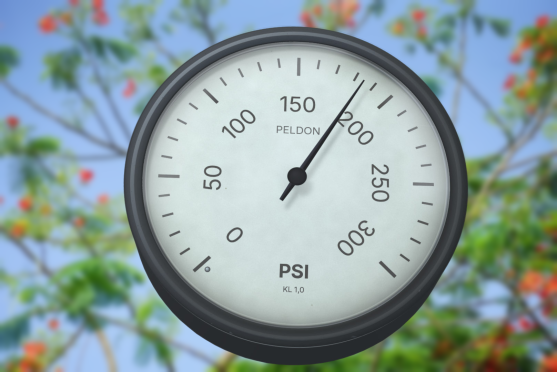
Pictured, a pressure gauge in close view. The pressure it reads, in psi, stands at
185 psi
